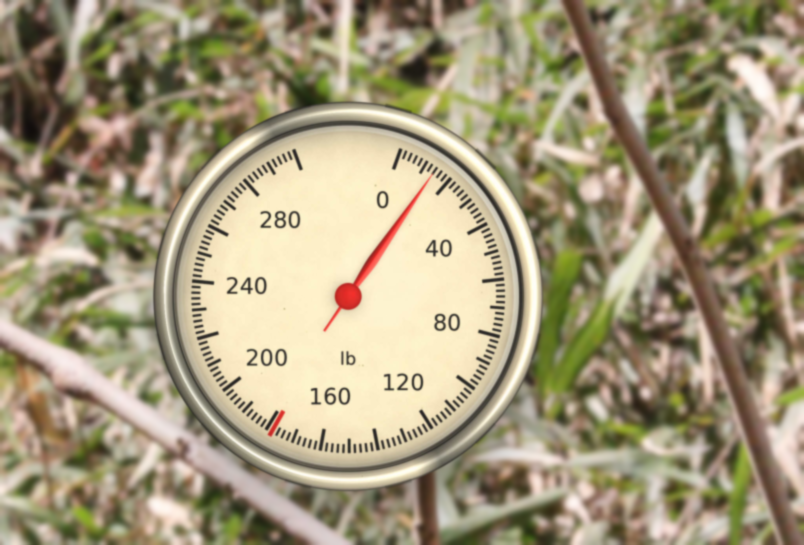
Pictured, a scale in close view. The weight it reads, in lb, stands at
14 lb
